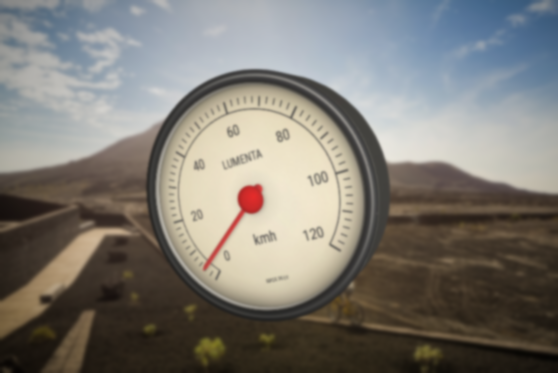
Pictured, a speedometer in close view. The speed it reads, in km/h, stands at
4 km/h
